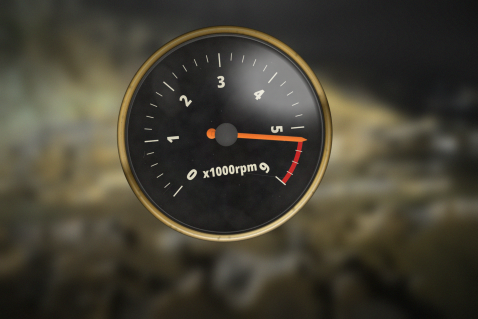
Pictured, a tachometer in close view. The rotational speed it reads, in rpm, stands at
5200 rpm
